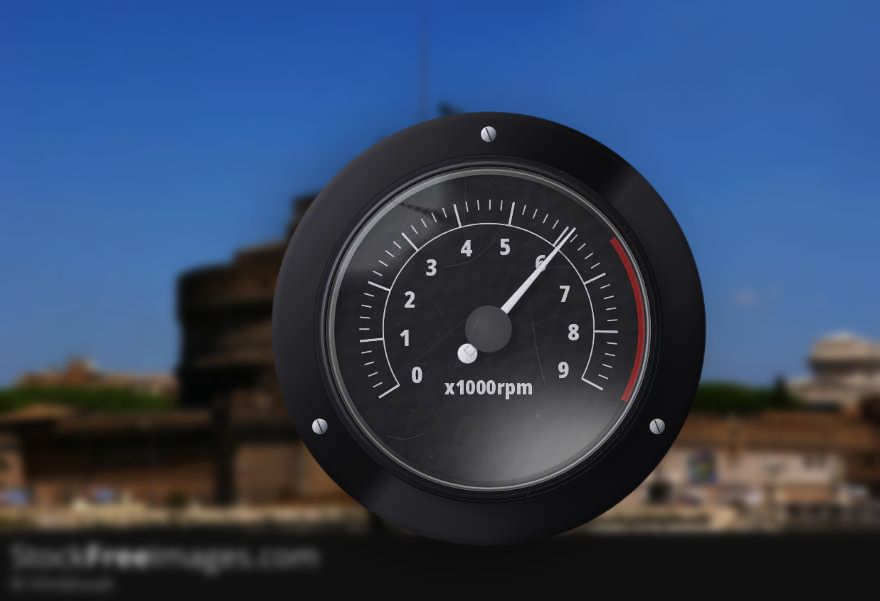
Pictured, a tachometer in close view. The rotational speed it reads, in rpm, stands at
6100 rpm
